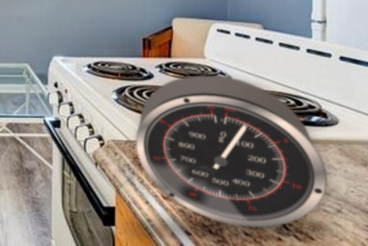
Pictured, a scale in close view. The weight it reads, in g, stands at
50 g
